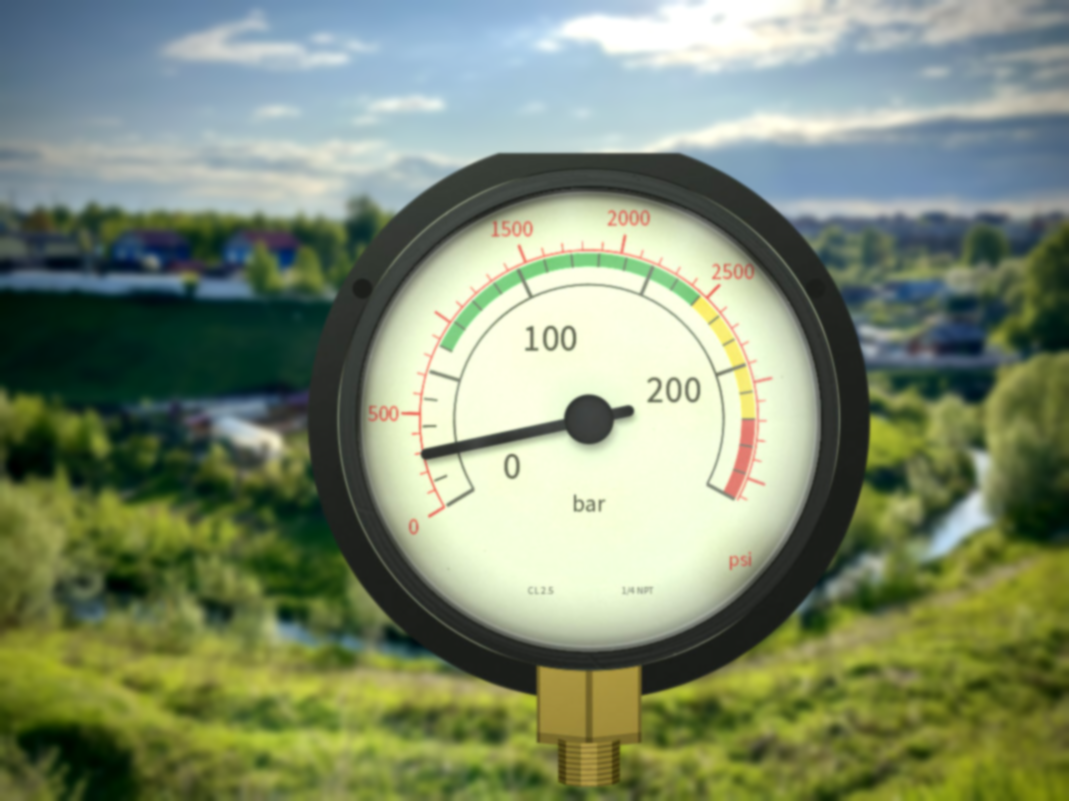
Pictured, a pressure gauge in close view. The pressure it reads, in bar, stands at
20 bar
